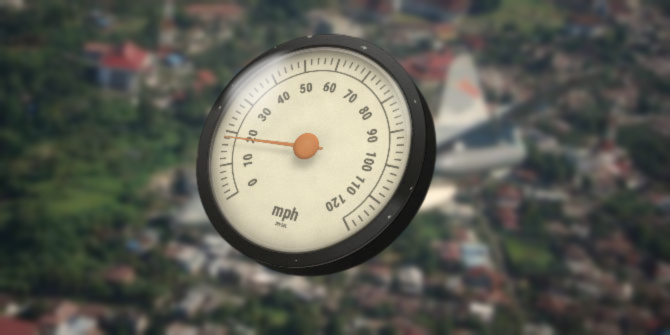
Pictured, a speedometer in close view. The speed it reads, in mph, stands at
18 mph
